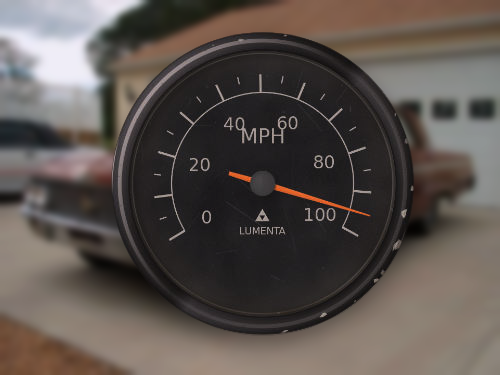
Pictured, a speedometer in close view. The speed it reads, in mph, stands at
95 mph
